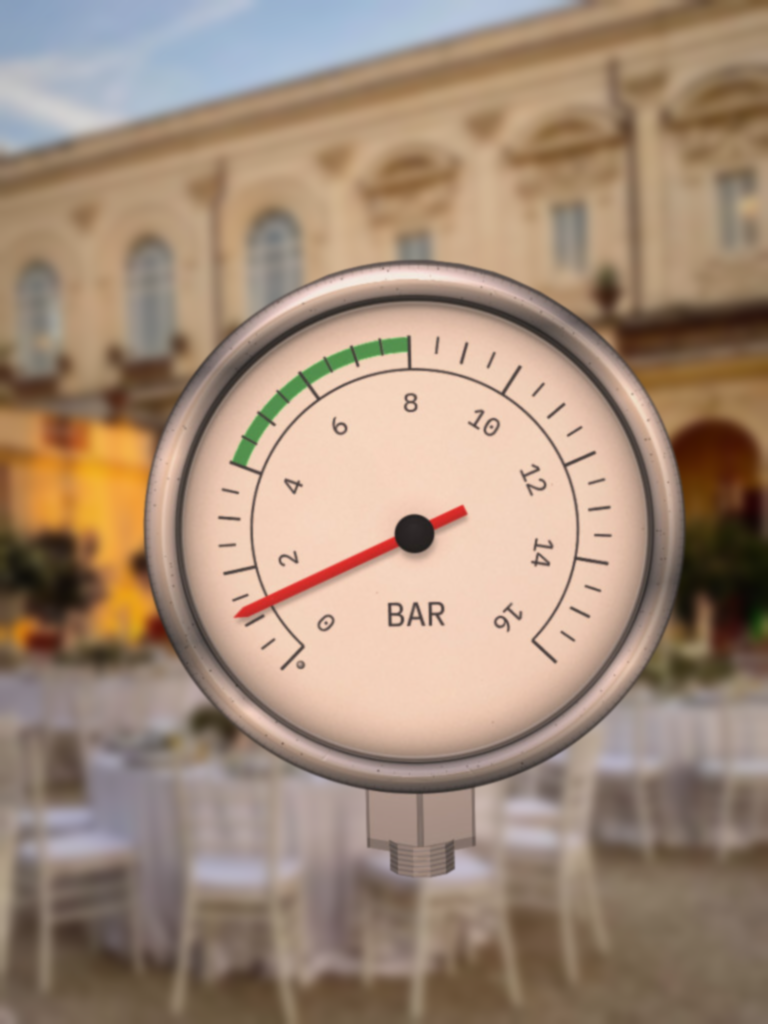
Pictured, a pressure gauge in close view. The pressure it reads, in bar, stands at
1.25 bar
